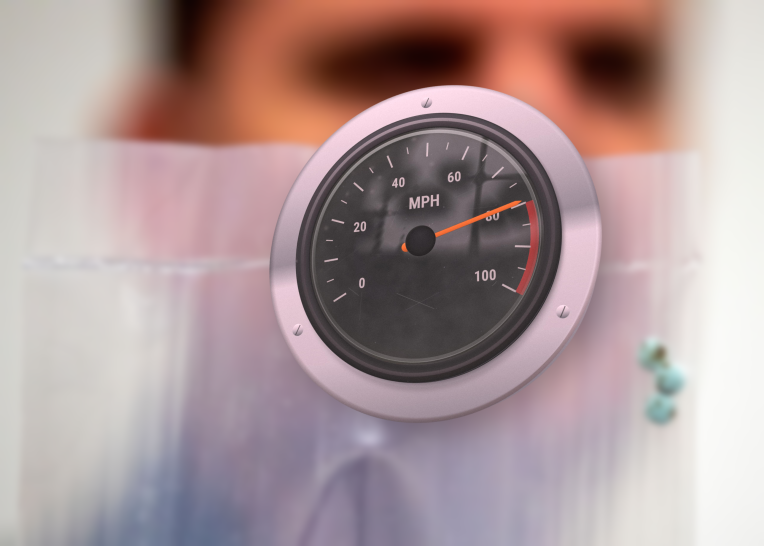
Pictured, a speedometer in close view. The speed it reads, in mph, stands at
80 mph
